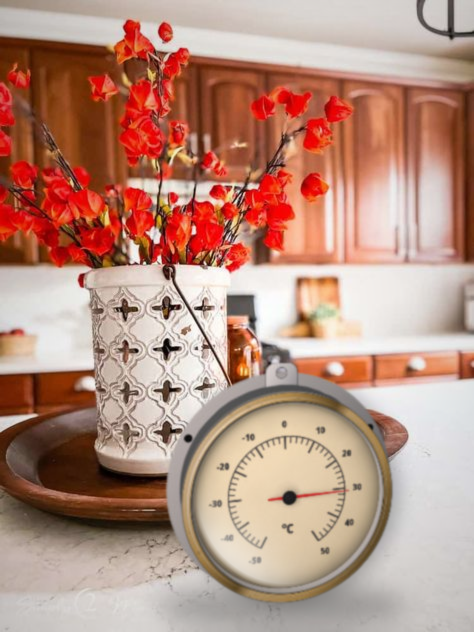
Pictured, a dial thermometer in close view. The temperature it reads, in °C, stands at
30 °C
